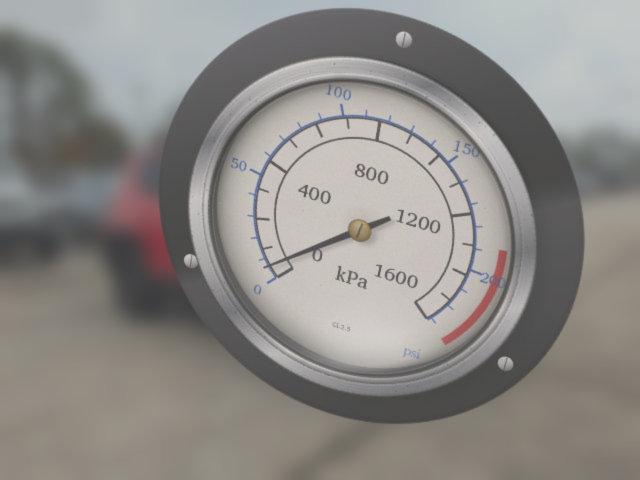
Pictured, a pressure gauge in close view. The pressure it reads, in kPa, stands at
50 kPa
